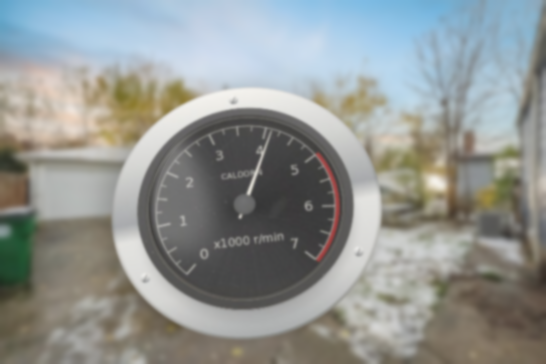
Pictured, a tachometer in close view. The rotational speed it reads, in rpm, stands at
4125 rpm
